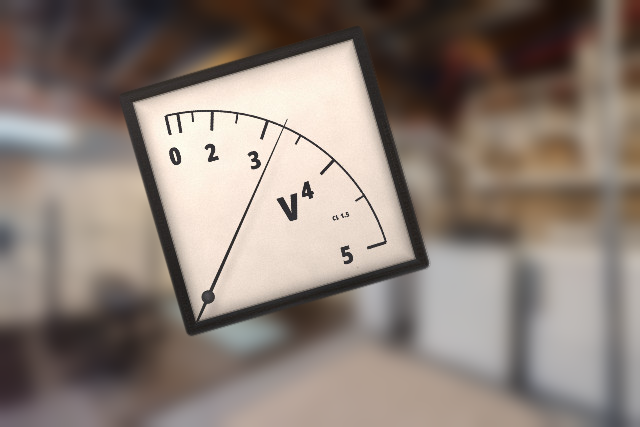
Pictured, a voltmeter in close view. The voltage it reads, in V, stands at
3.25 V
